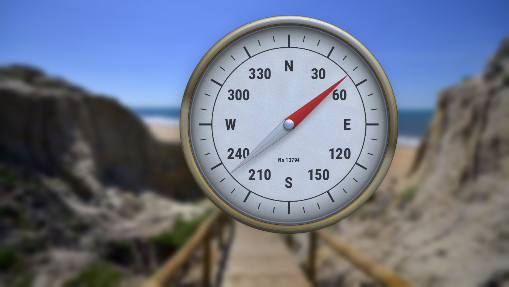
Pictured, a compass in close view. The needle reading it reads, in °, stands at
50 °
